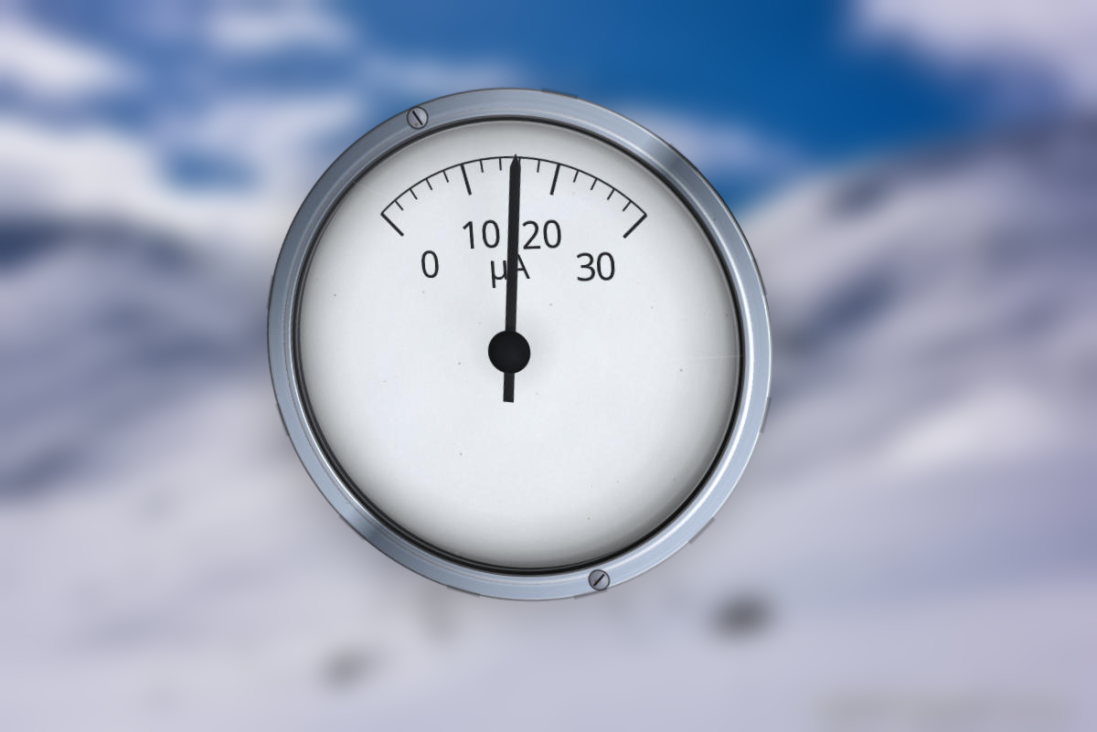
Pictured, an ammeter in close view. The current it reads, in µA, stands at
16 µA
